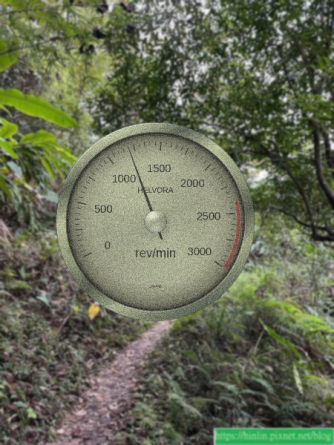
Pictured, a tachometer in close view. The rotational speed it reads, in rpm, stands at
1200 rpm
